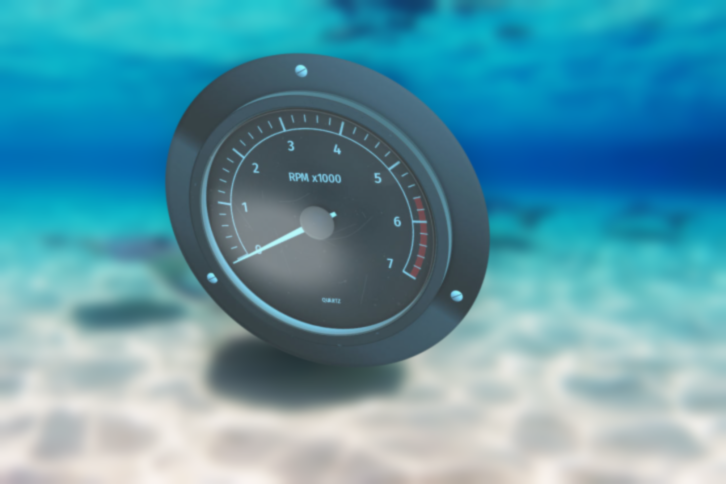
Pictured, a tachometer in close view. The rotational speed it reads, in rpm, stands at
0 rpm
